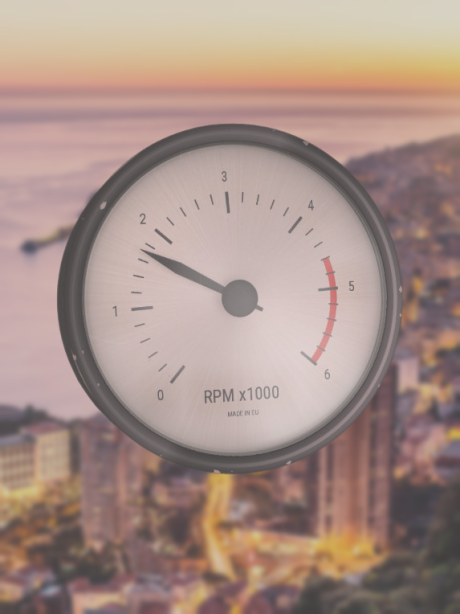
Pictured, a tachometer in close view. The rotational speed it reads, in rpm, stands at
1700 rpm
